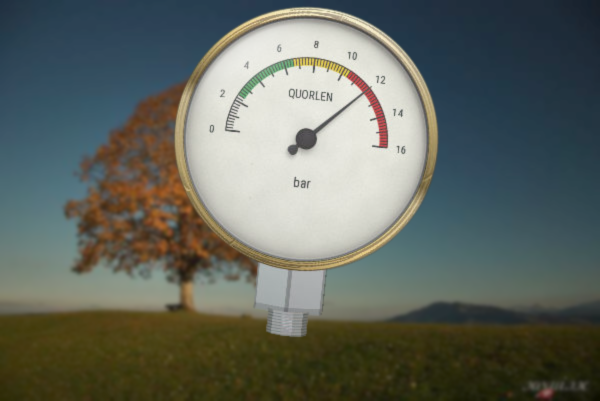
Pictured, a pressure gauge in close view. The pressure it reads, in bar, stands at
12 bar
